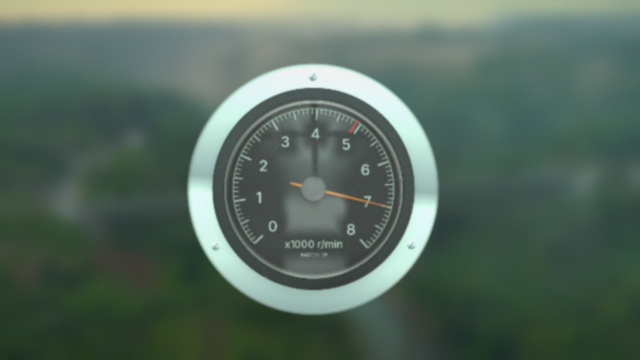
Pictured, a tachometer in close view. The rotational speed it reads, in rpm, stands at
7000 rpm
